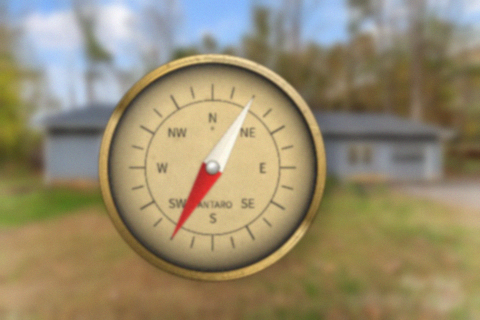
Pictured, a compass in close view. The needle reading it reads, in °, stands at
210 °
